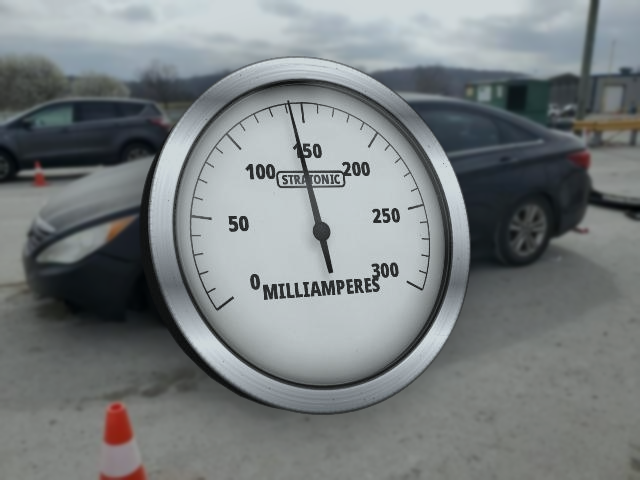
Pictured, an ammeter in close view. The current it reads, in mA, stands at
140 mA
